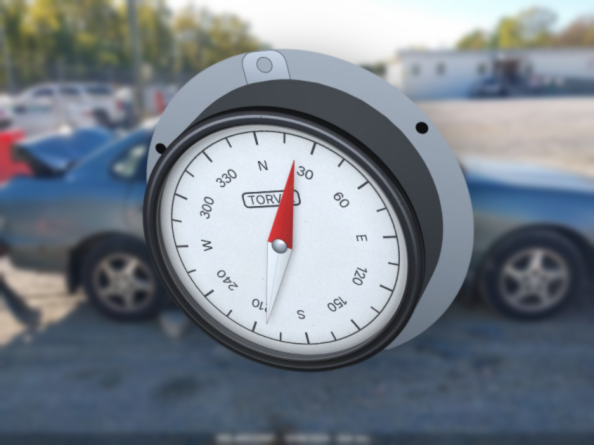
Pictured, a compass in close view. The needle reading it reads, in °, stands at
22.5 °
